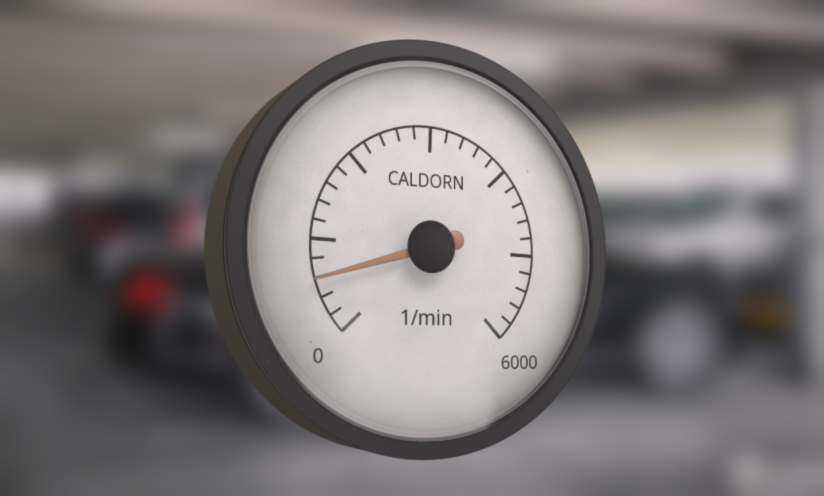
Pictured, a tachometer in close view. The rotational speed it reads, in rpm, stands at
600 rpm
